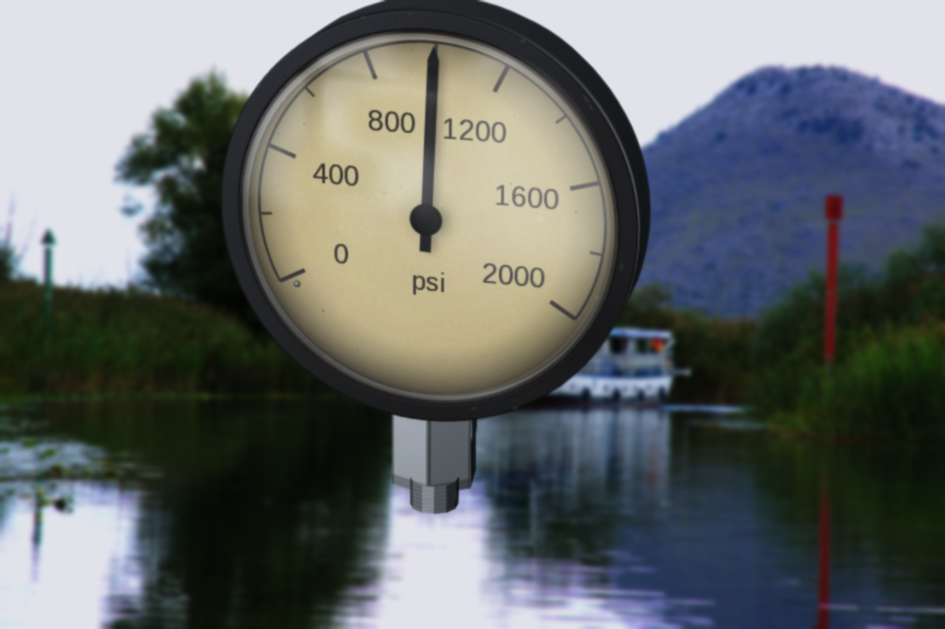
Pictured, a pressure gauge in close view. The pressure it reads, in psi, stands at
1000 psi
